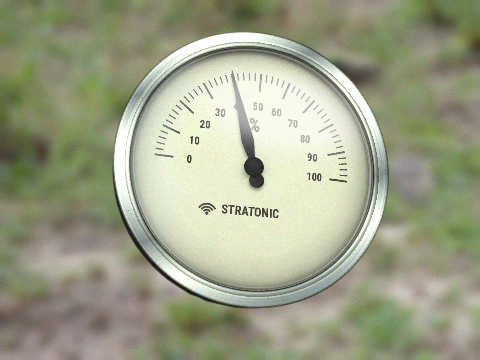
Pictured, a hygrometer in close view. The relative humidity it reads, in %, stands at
40 %
